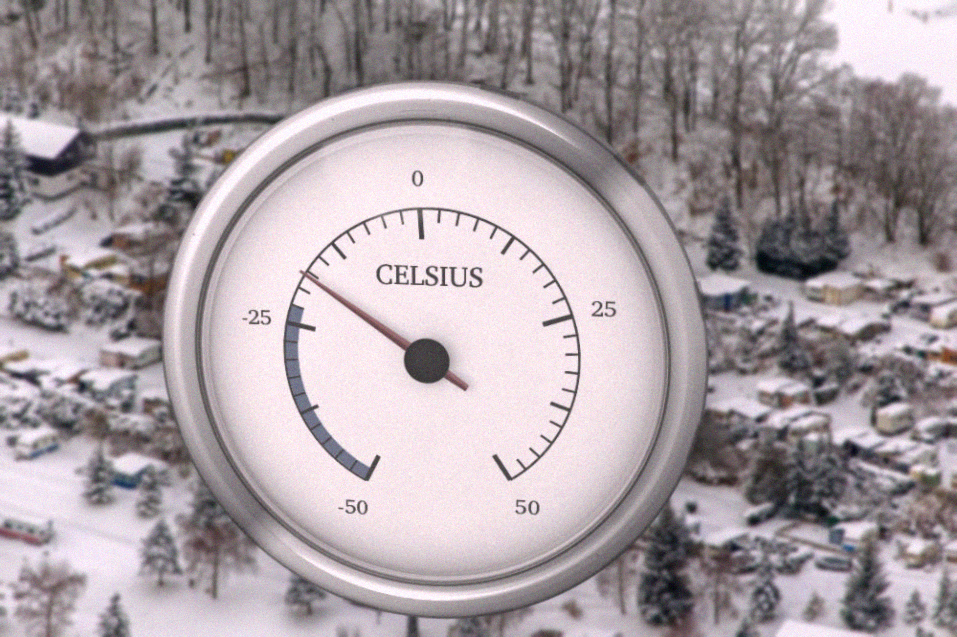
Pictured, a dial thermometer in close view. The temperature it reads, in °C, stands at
-17.5 °C
